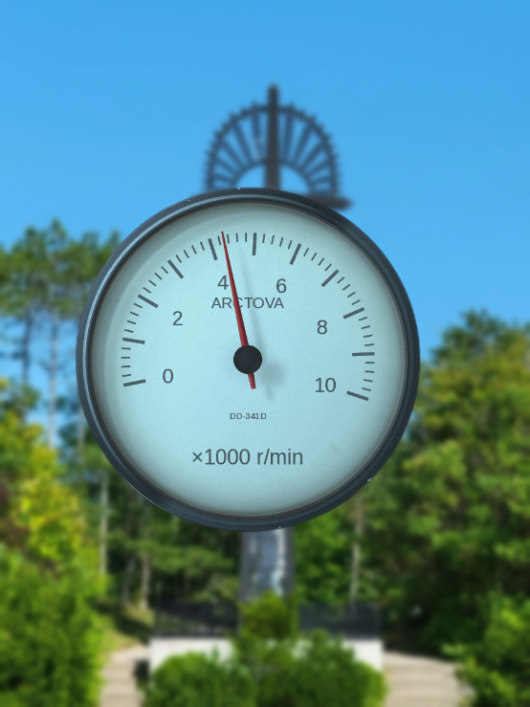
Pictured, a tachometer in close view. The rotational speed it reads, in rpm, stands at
4300 rpm
